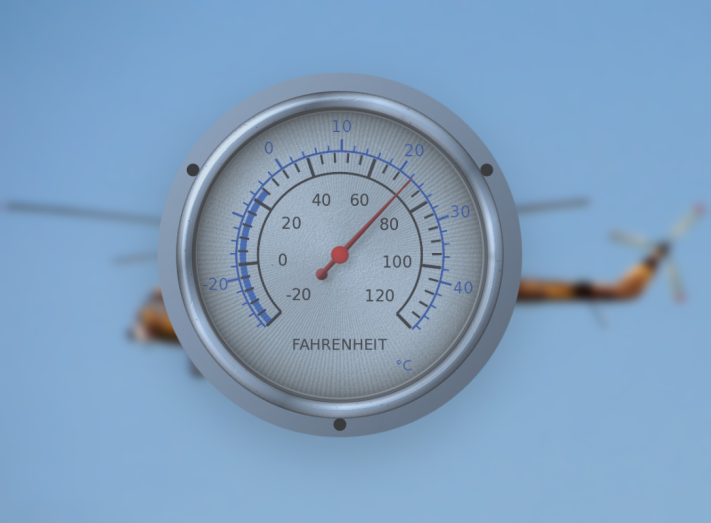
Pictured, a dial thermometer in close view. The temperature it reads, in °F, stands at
72 °F
